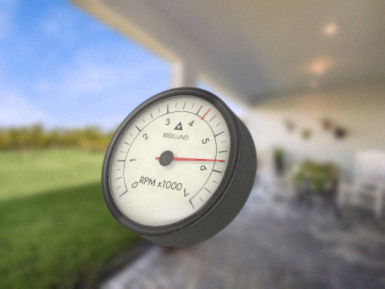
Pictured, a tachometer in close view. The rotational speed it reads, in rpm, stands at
5750 rpm
